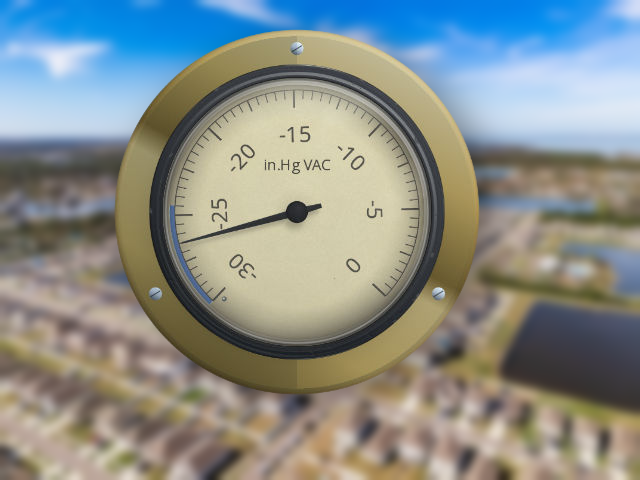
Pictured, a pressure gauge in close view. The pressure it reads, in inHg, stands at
-26.5 inHg
